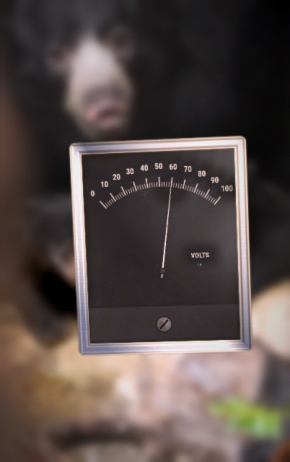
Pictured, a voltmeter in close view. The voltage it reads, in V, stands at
60 V
